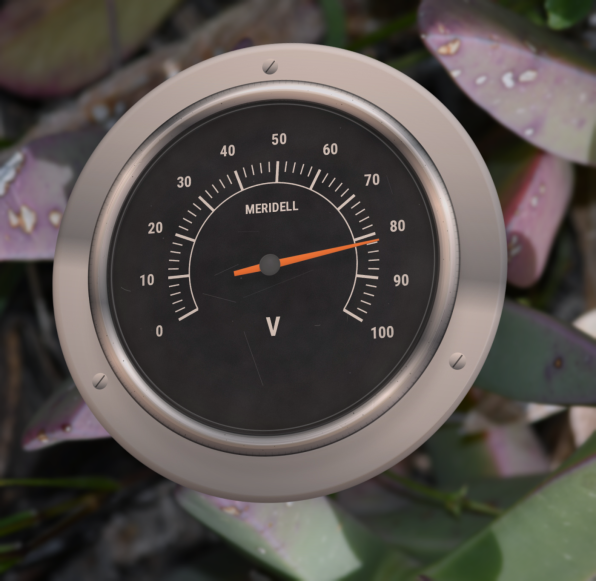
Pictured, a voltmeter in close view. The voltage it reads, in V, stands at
82 V
